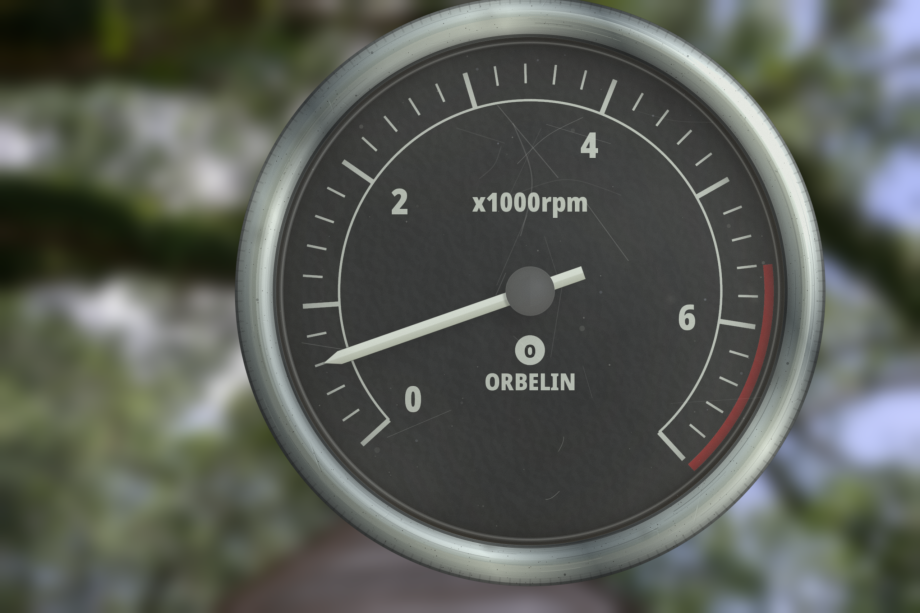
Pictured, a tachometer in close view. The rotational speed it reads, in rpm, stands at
600 rpm
